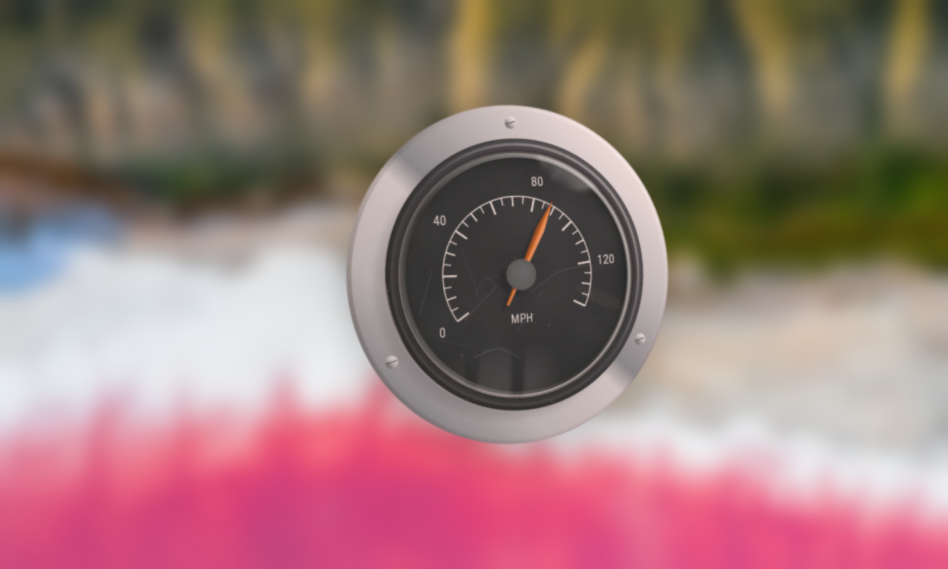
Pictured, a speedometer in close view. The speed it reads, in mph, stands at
87.5 mph
